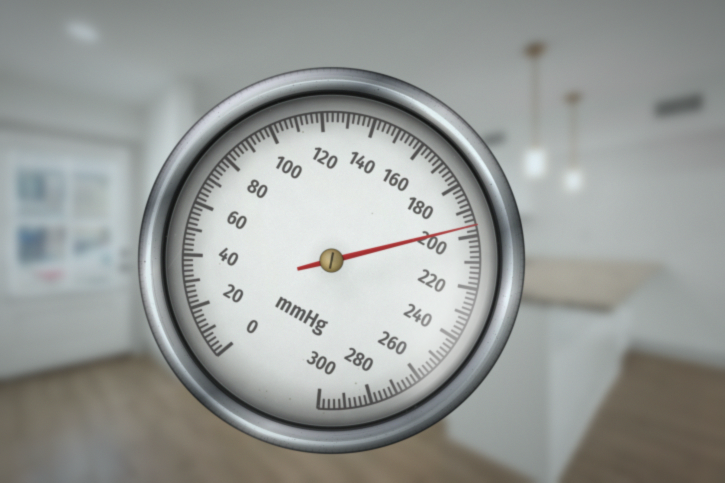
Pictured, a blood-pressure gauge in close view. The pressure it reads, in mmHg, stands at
196 mmHg
